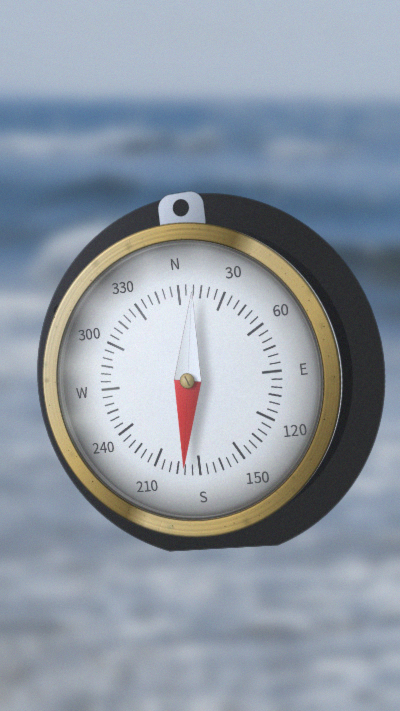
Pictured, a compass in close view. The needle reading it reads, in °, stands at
190 °
